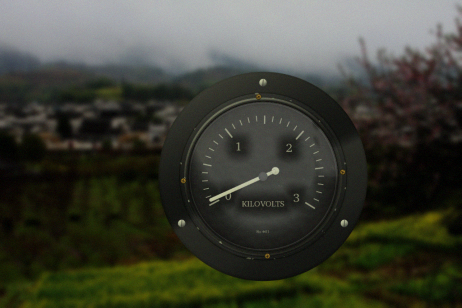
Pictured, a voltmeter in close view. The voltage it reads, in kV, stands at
0.05 kV
